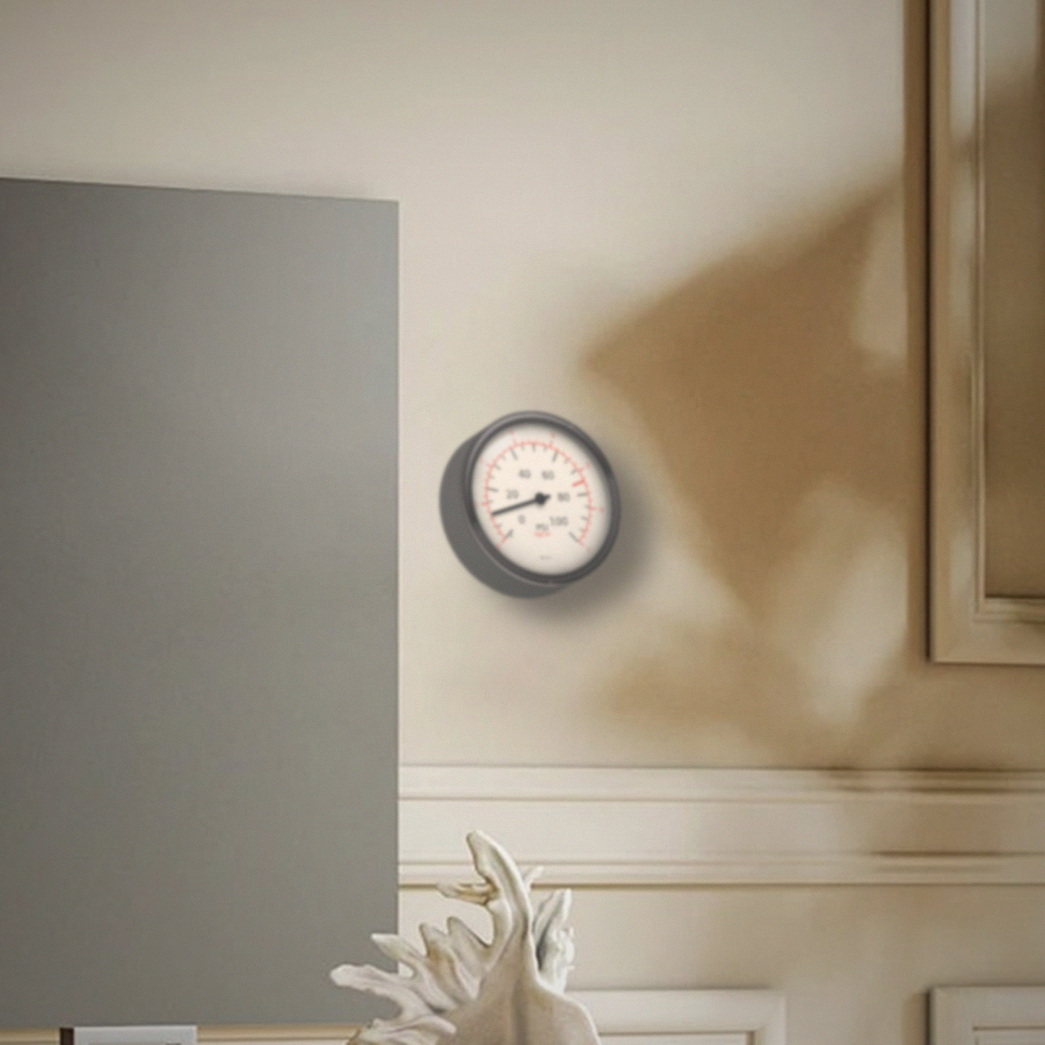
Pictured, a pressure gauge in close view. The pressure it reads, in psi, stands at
10 psi
